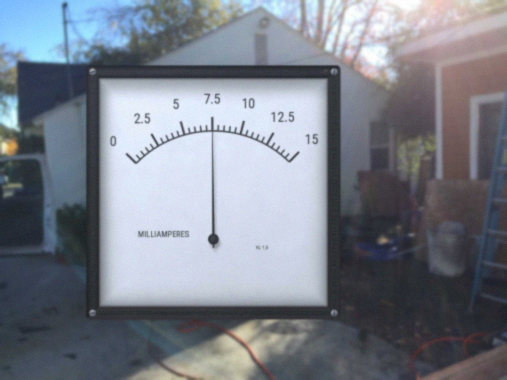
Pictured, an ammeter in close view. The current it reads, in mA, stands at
7.5 mA
